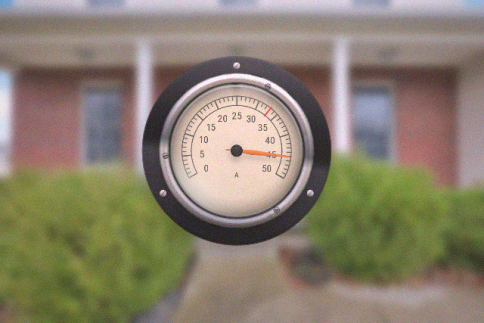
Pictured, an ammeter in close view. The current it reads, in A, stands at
45 A
